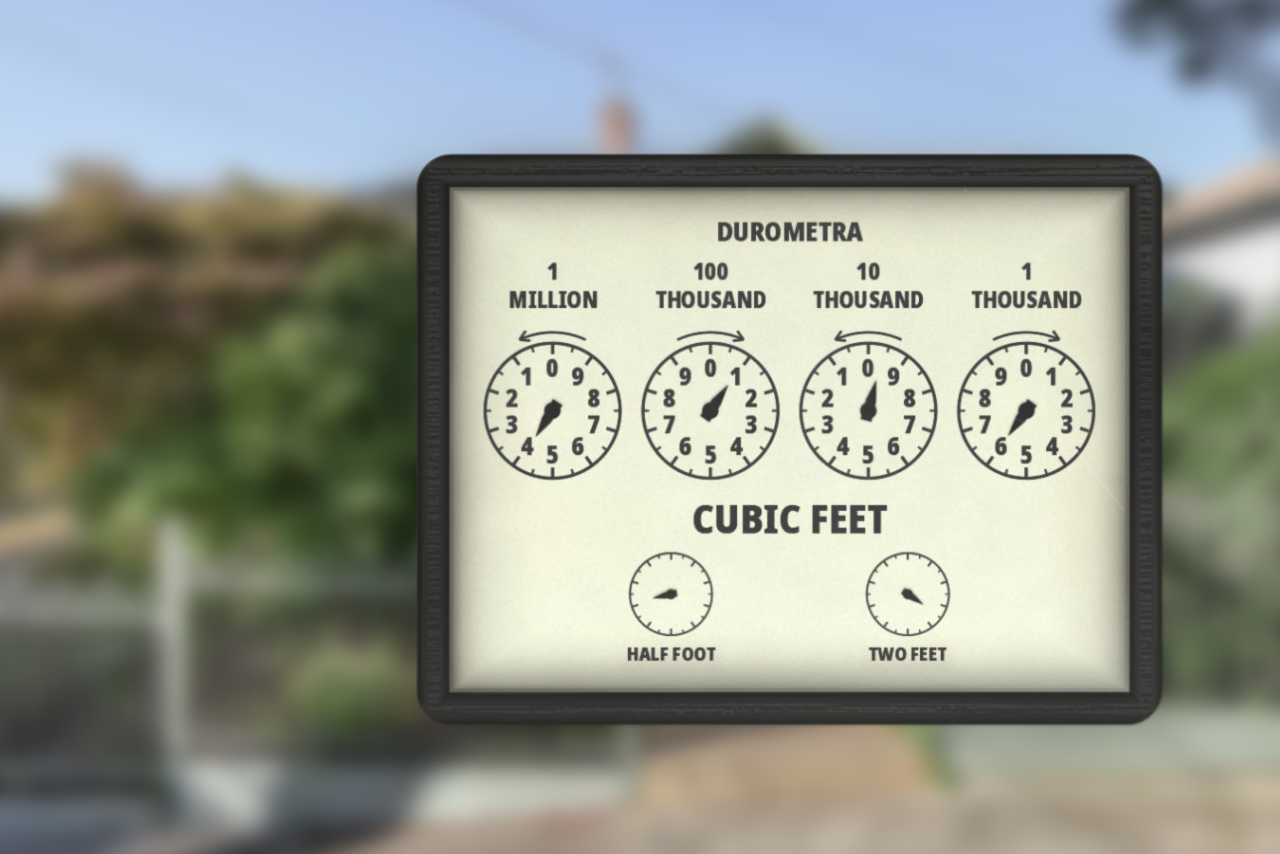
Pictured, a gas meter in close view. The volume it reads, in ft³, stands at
409600 ft³
